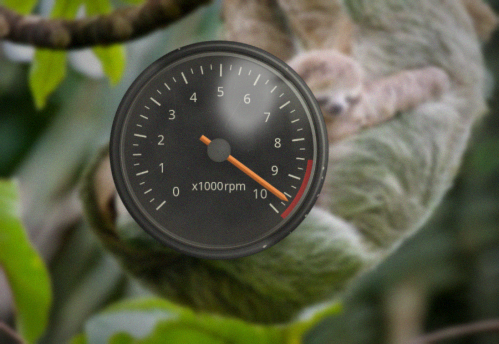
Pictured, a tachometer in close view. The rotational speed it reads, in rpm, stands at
9625 rpm
